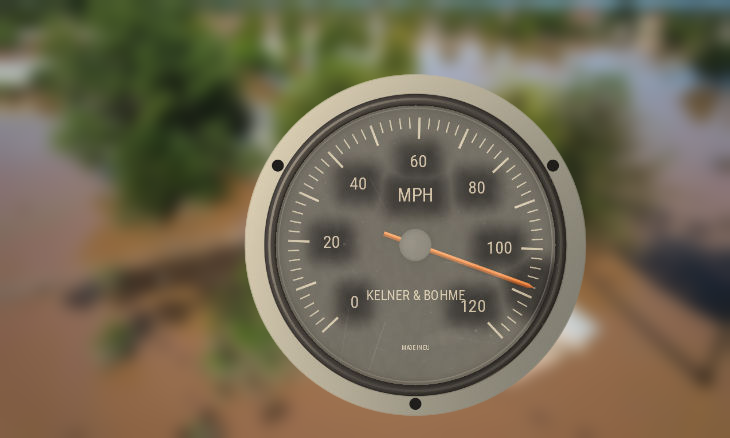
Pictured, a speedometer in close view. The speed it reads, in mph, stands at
108 mph
